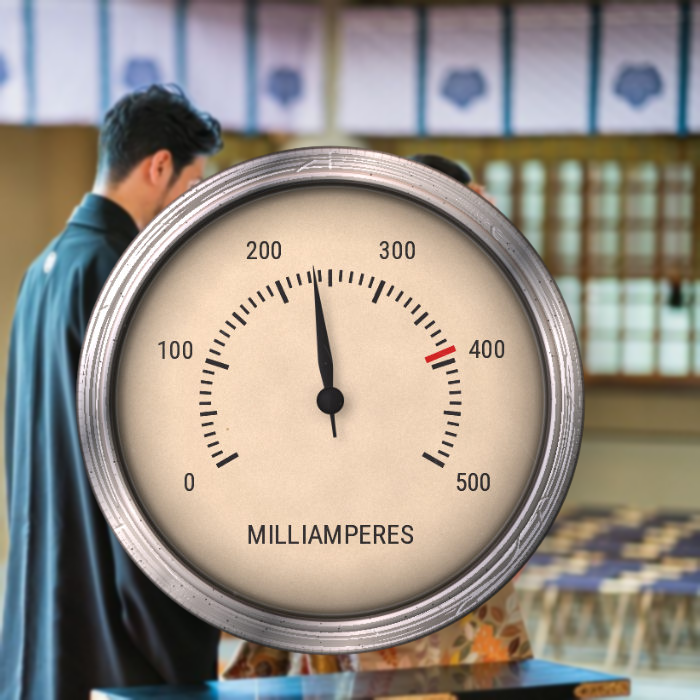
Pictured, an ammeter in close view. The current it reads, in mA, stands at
235 mA
